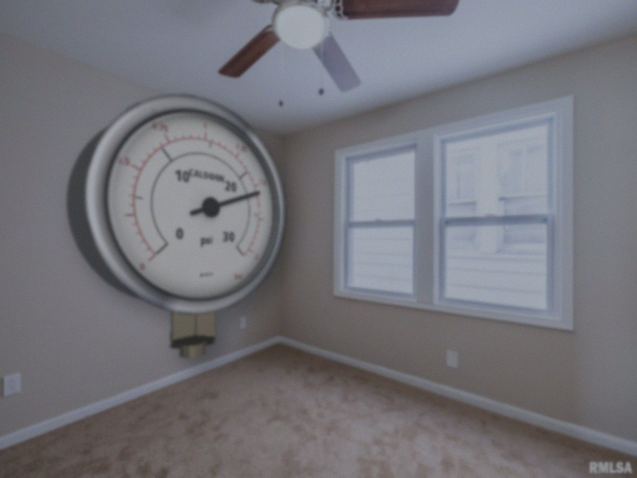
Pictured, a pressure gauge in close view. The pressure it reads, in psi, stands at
22.5 psi
